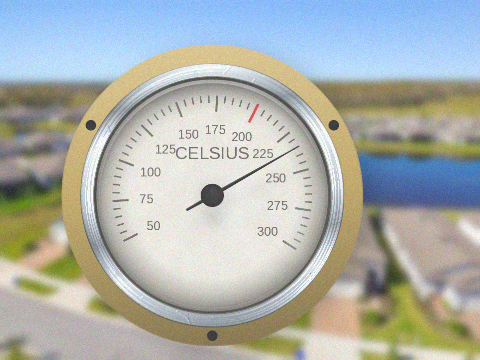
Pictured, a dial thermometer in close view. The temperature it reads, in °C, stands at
235 °C
